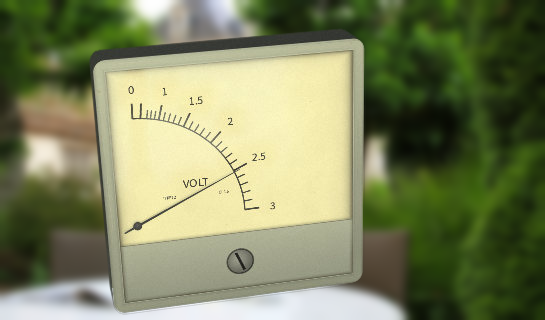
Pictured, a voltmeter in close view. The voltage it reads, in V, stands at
2.5 V
